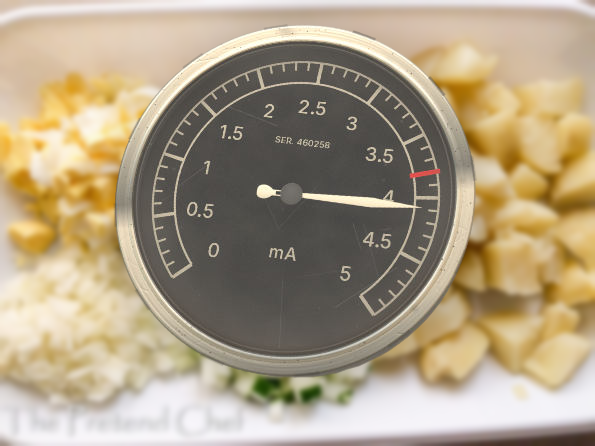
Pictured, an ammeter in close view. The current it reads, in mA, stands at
4.1 mA
